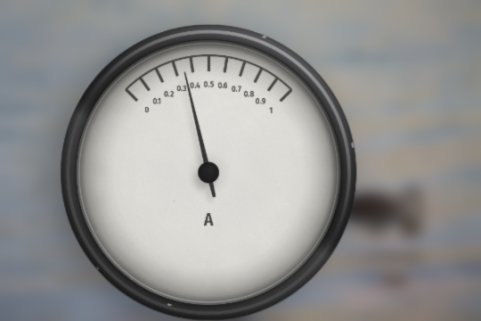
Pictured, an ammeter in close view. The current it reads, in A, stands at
0.35 A
